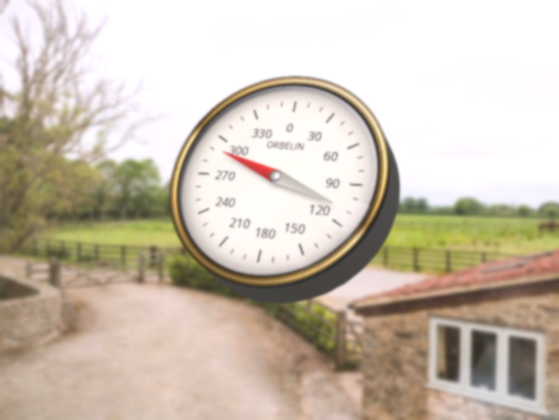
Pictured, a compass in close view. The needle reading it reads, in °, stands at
290 °
